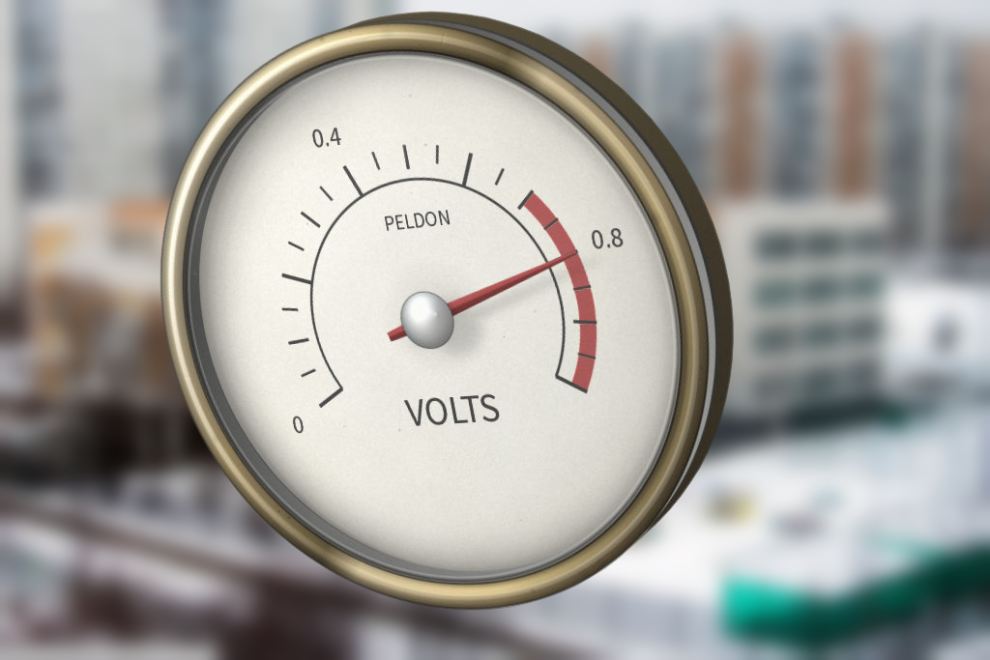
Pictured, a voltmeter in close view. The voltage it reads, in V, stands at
0.8 V
